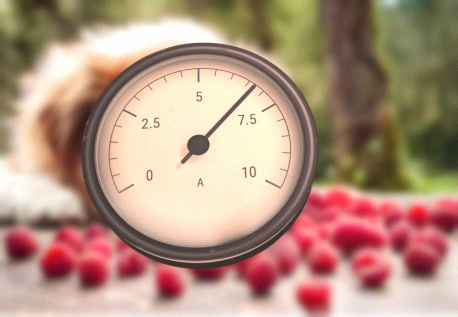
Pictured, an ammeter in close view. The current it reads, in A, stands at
6.75 A
